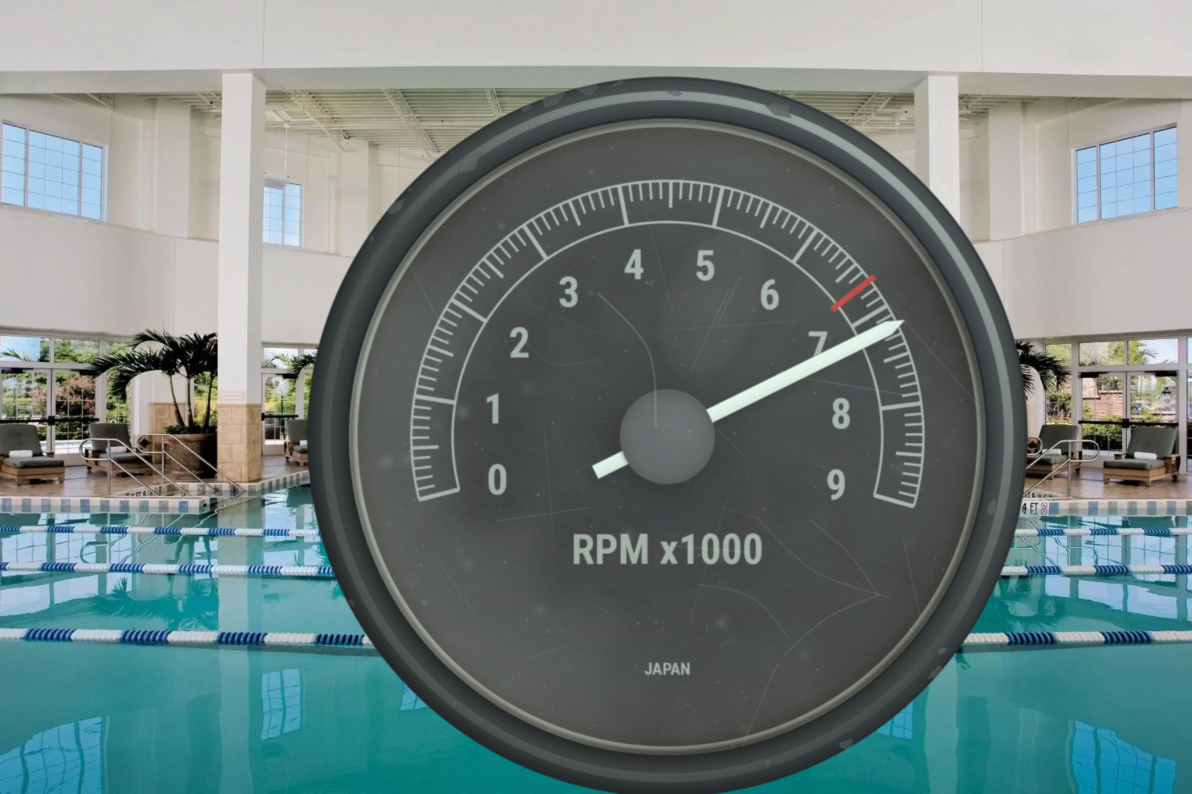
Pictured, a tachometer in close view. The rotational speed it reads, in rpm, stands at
7200 rpm
